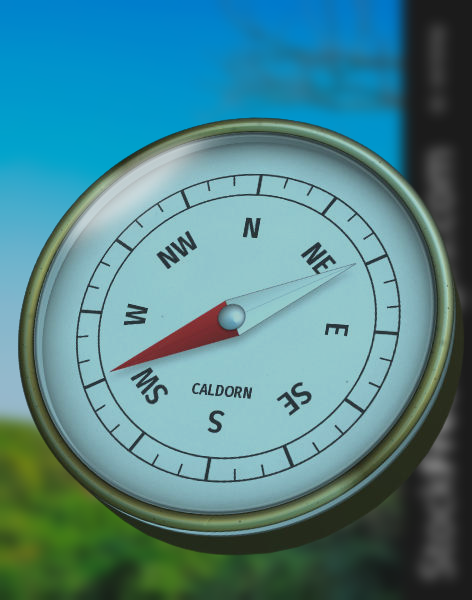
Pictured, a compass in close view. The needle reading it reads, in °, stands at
240 °
